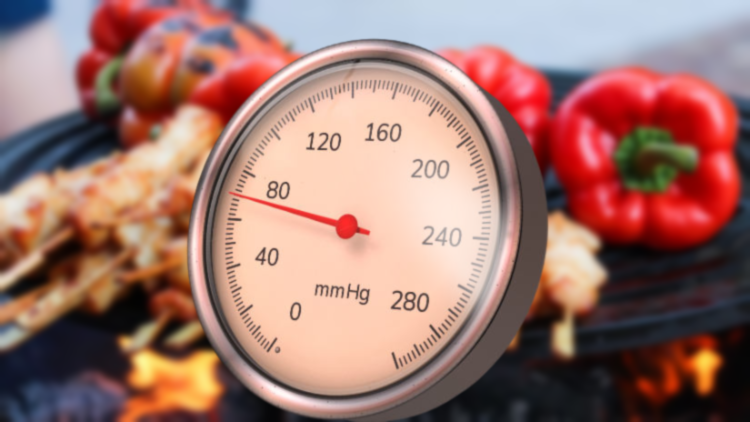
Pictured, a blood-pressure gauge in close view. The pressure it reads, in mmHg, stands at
70 mmHg
